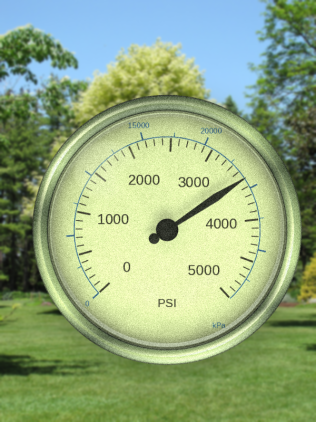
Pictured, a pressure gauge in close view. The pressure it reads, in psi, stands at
3500 psi
